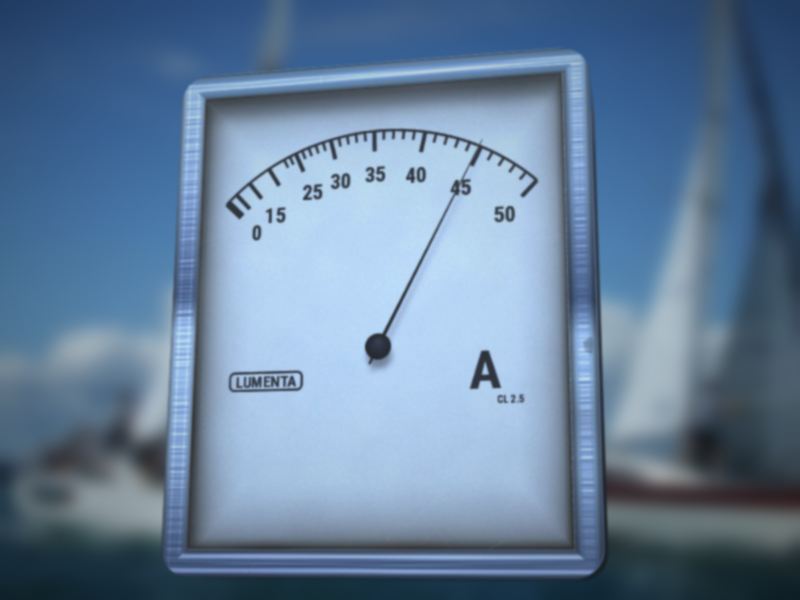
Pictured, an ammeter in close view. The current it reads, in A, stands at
45 A
